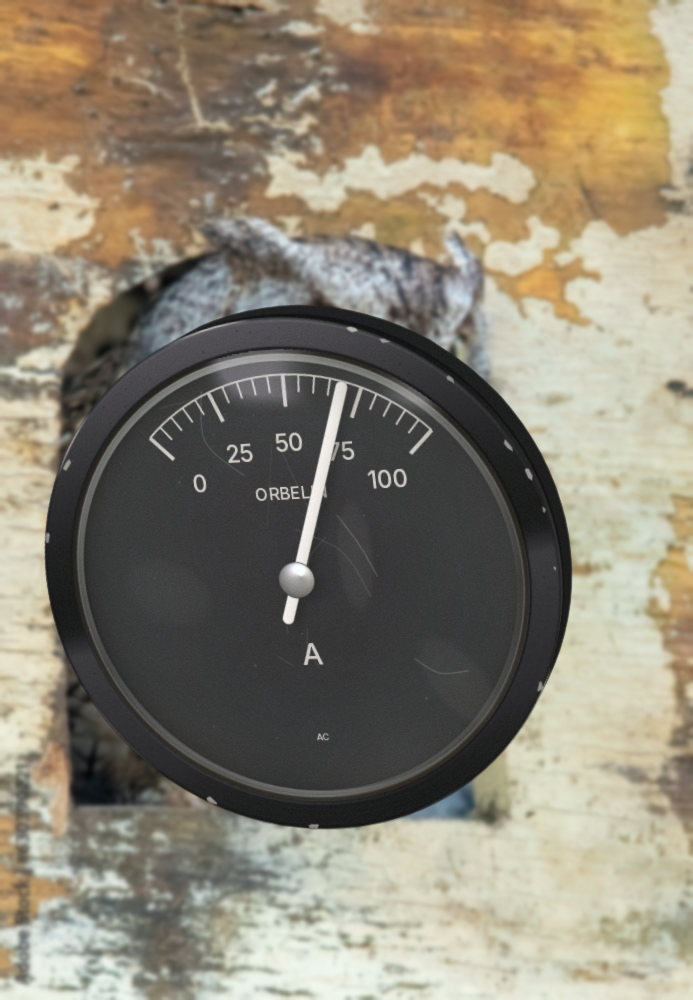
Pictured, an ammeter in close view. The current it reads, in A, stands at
70 A
